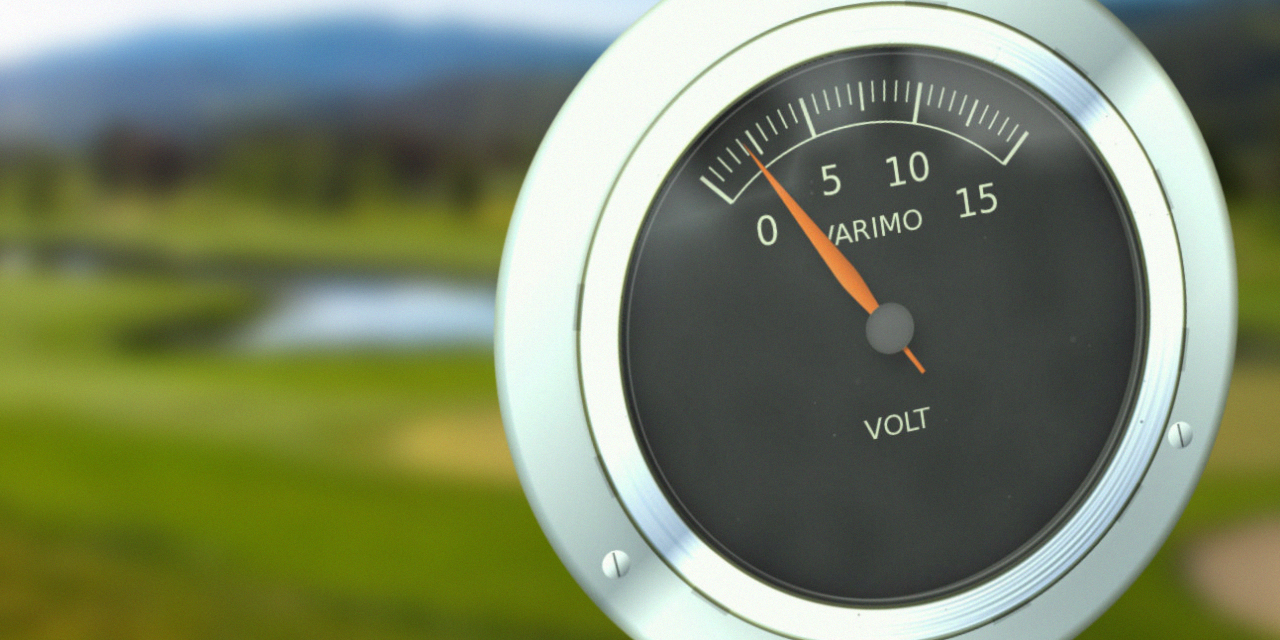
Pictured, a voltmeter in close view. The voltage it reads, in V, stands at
2 V
